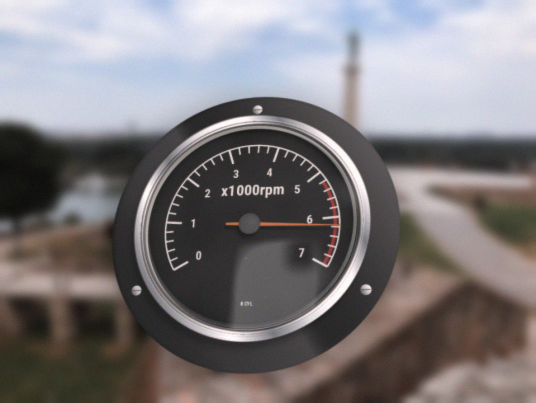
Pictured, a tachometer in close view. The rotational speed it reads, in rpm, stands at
6200 rpm
